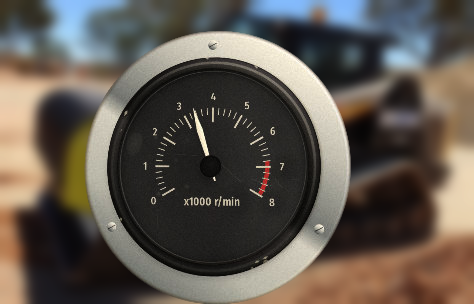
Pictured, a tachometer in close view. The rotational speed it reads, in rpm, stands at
3400 rpm
